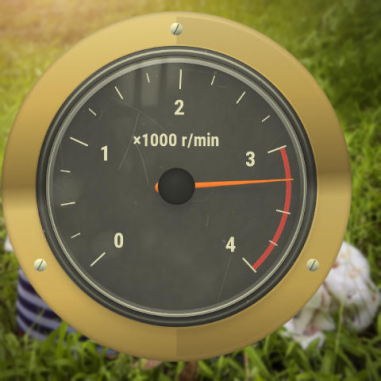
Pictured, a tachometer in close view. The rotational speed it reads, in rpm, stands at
3250 rpm
